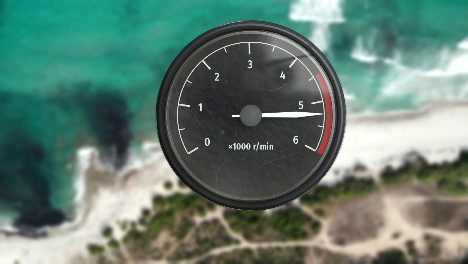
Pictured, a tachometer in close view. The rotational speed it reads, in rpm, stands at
5250 rpm
